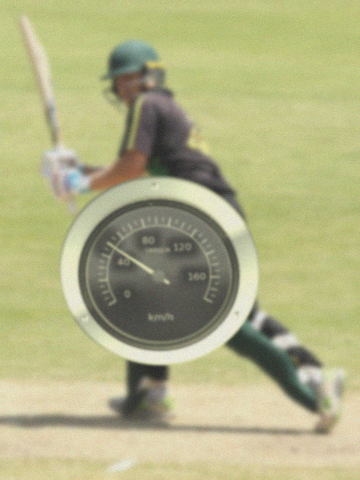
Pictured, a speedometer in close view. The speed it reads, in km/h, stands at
50 km/h
